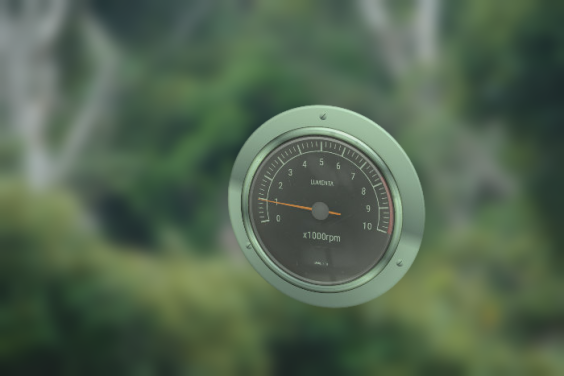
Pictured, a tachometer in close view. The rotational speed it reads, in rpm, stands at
1000 rpm
